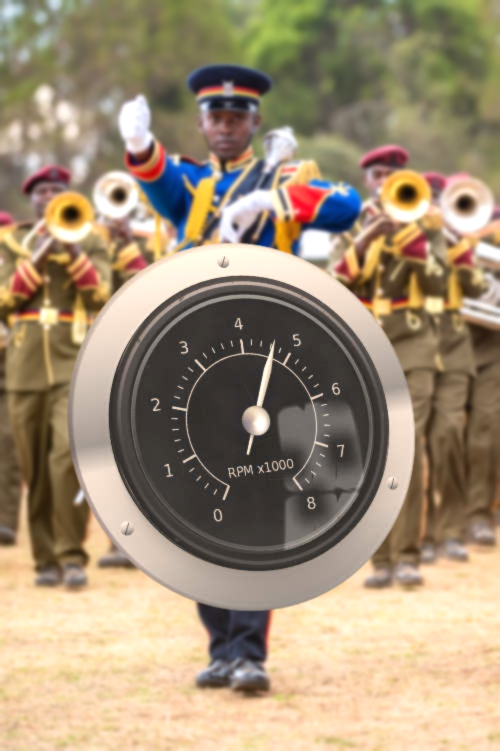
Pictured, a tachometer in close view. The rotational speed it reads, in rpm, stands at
4600 rpm
